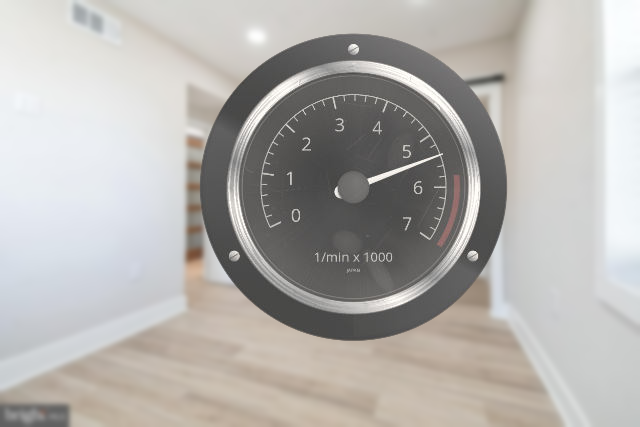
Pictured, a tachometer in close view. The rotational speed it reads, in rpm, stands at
5400 rpm
